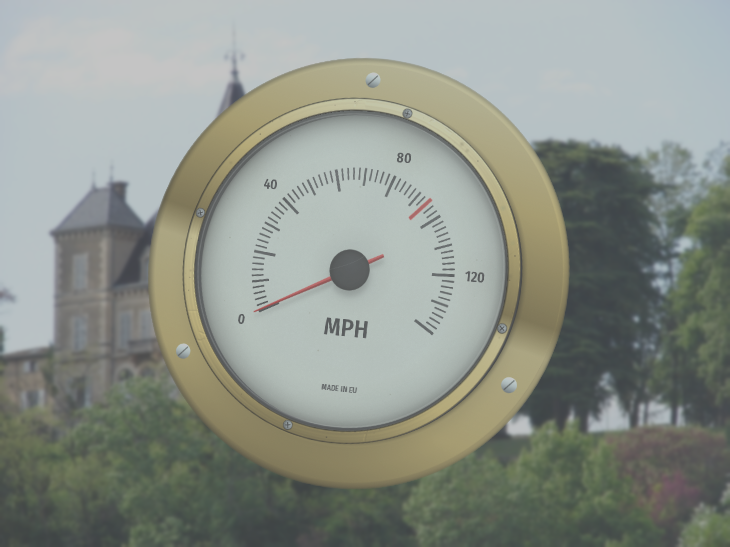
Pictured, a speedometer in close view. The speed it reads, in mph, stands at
0 mph
